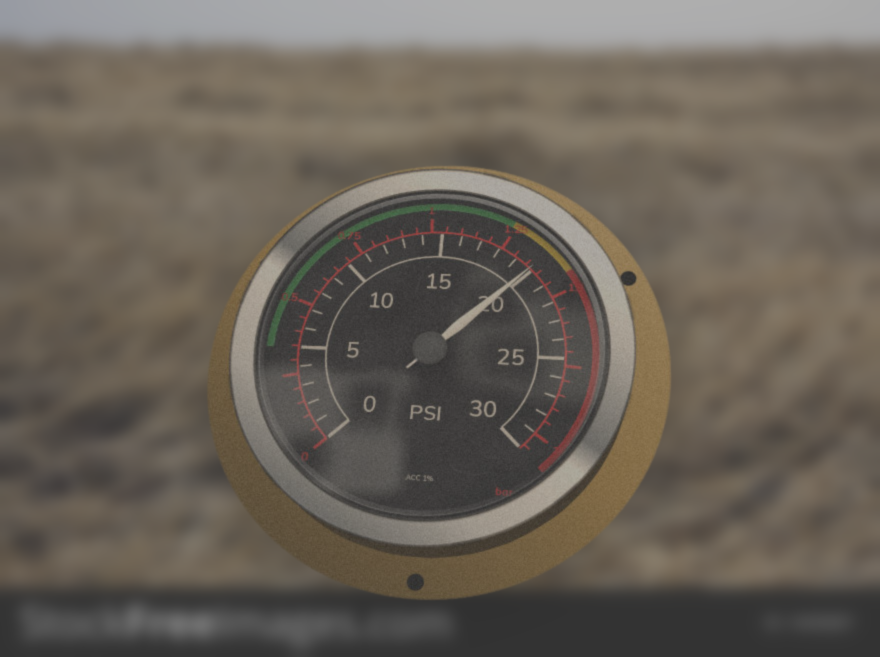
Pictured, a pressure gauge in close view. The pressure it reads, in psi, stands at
20 psi
